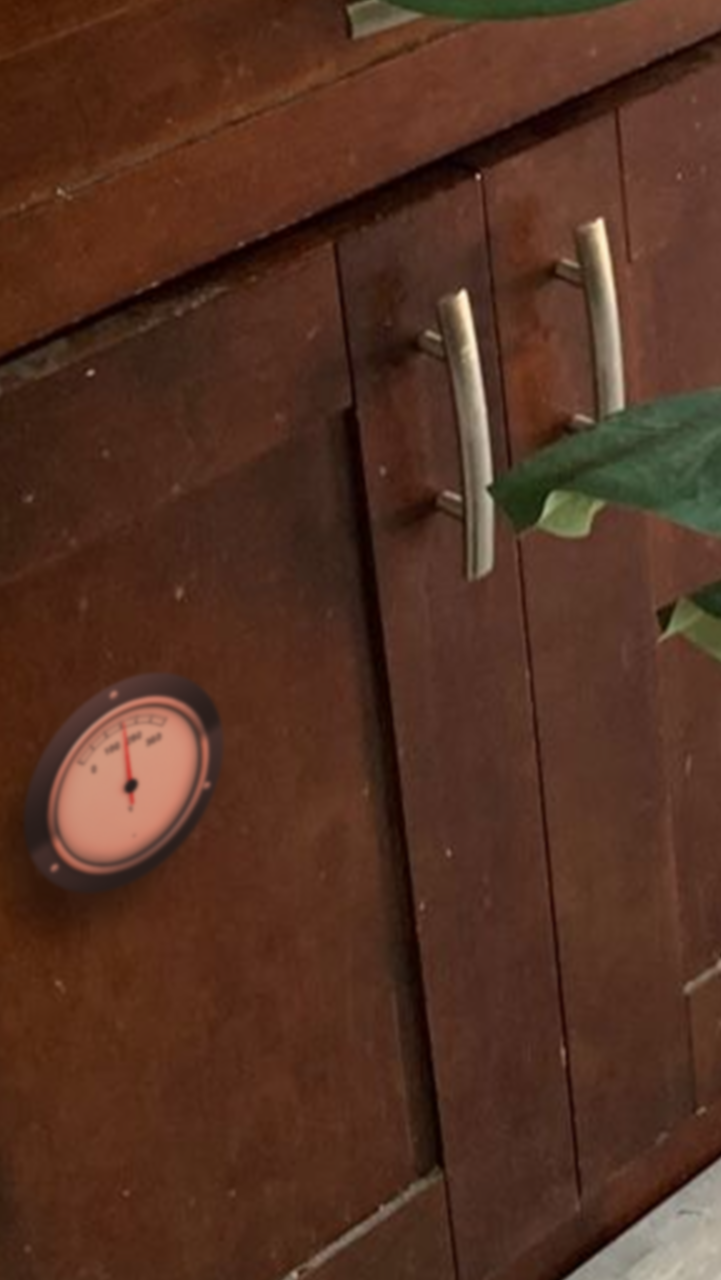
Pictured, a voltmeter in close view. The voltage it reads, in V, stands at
150 V
